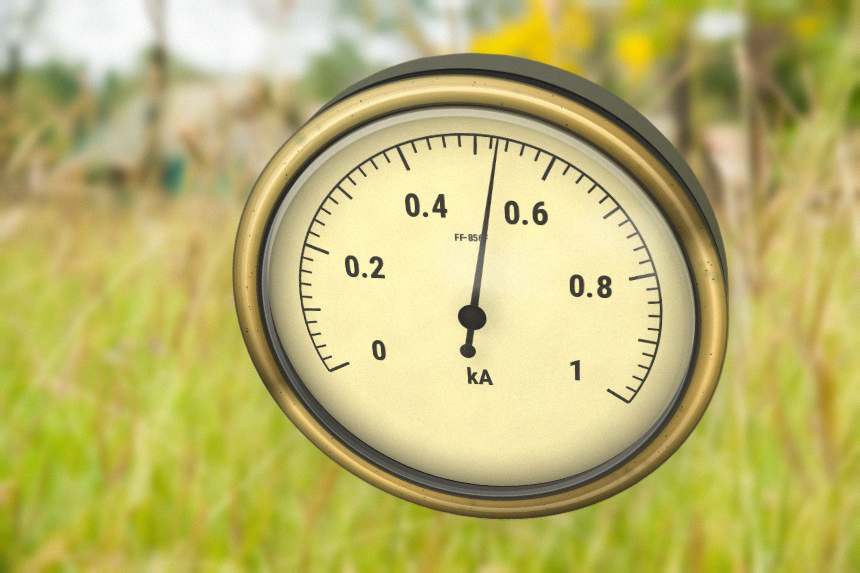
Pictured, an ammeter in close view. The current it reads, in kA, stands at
0.53 kA
